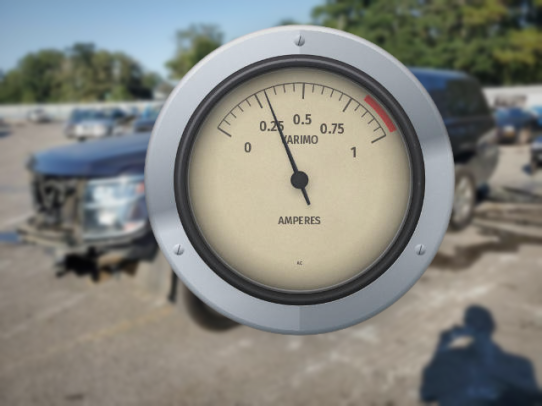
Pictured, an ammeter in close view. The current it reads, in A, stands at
0.3 A
